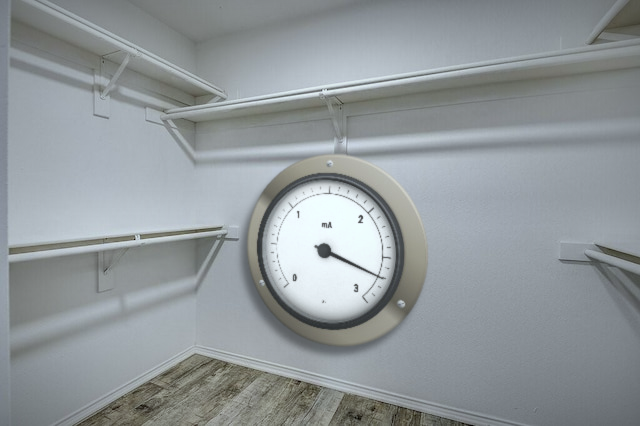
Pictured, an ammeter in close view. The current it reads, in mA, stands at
2.7 mA
